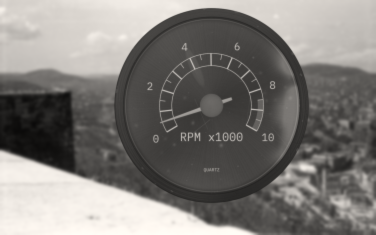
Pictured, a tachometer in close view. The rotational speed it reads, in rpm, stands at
500 rpm
